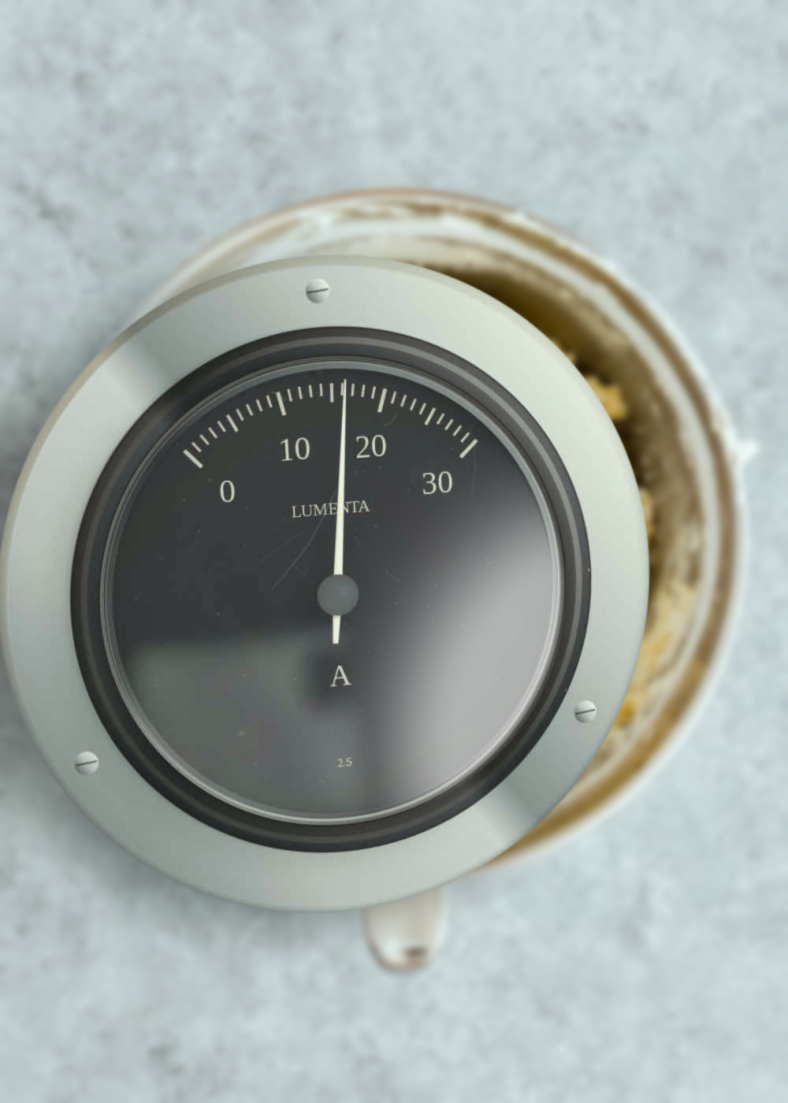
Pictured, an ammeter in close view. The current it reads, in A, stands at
16 A
